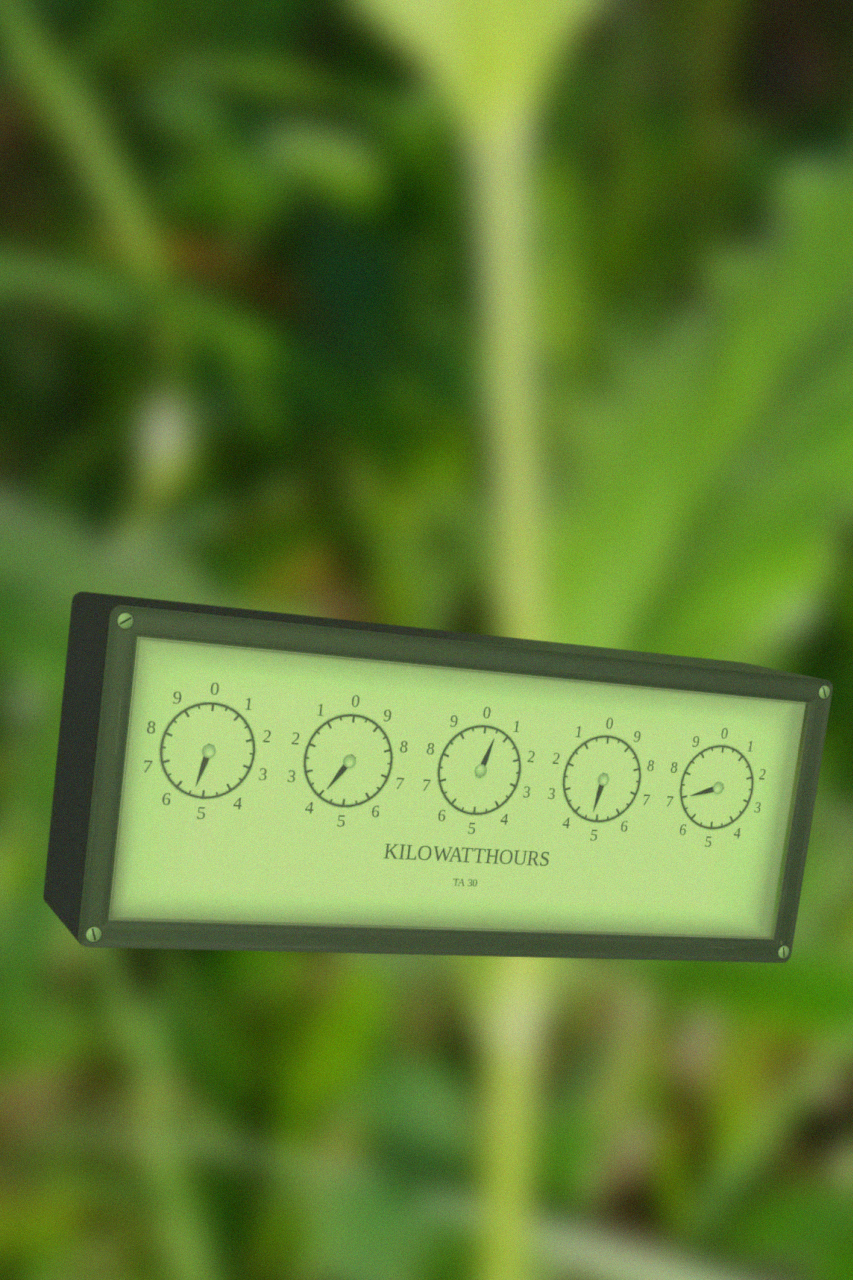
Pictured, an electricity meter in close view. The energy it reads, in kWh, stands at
54047 kWh
